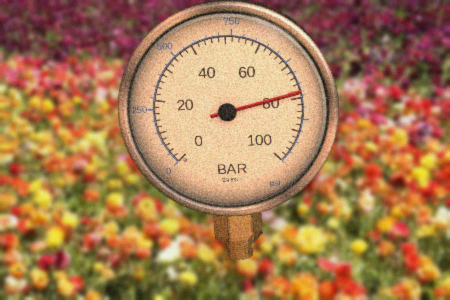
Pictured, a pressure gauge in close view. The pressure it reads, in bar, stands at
78 bar
